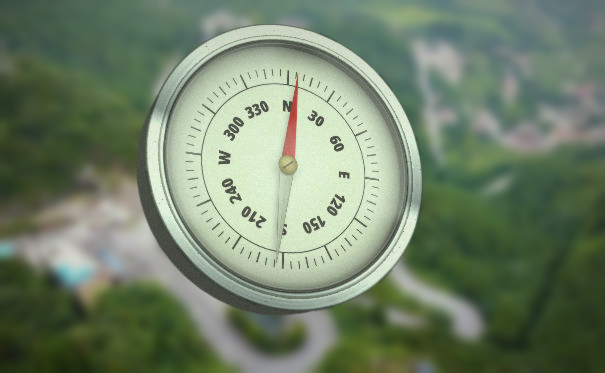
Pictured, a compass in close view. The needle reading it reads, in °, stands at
5 °
